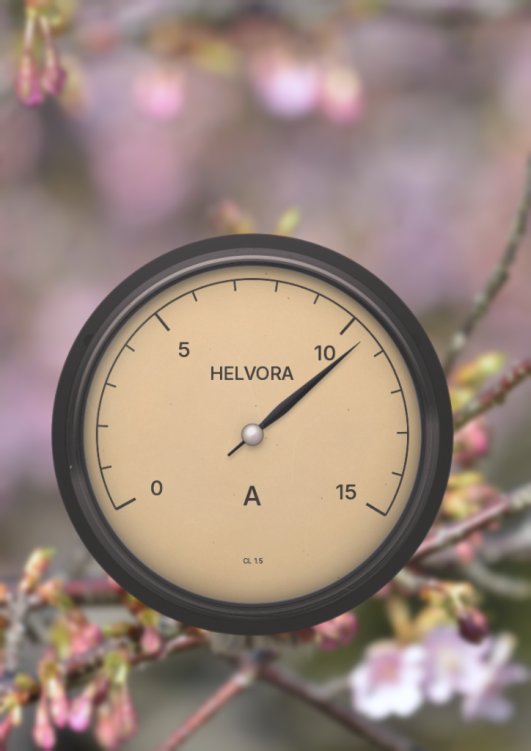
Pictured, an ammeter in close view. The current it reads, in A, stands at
10.5 A
